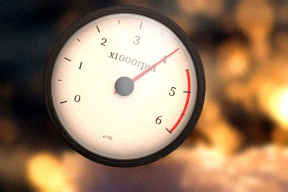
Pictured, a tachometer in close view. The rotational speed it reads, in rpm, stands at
4000 rpm
